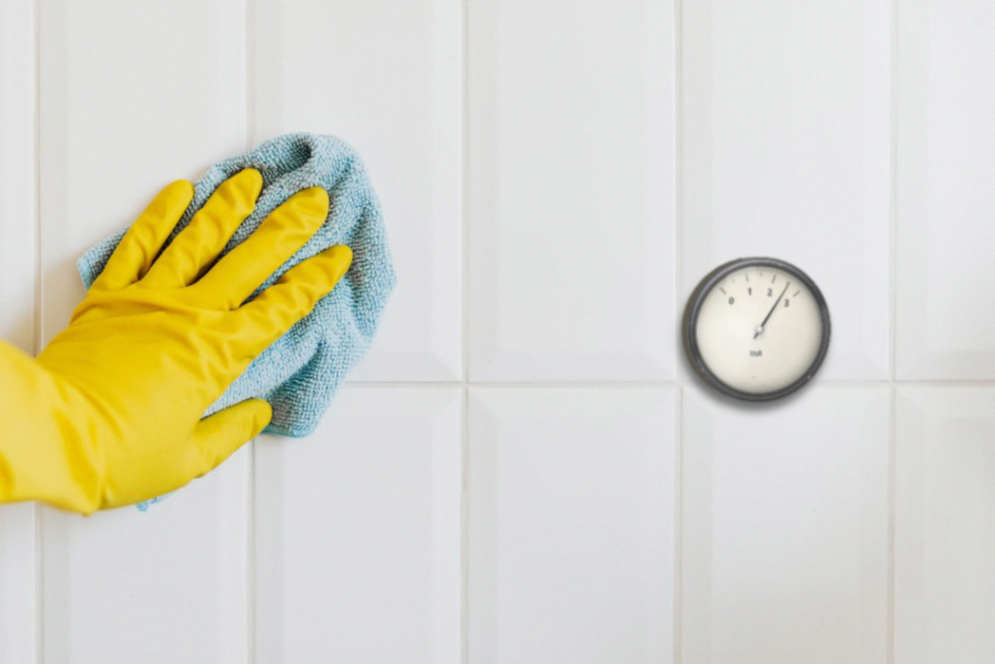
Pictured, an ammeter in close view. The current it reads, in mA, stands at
2.5 mA
